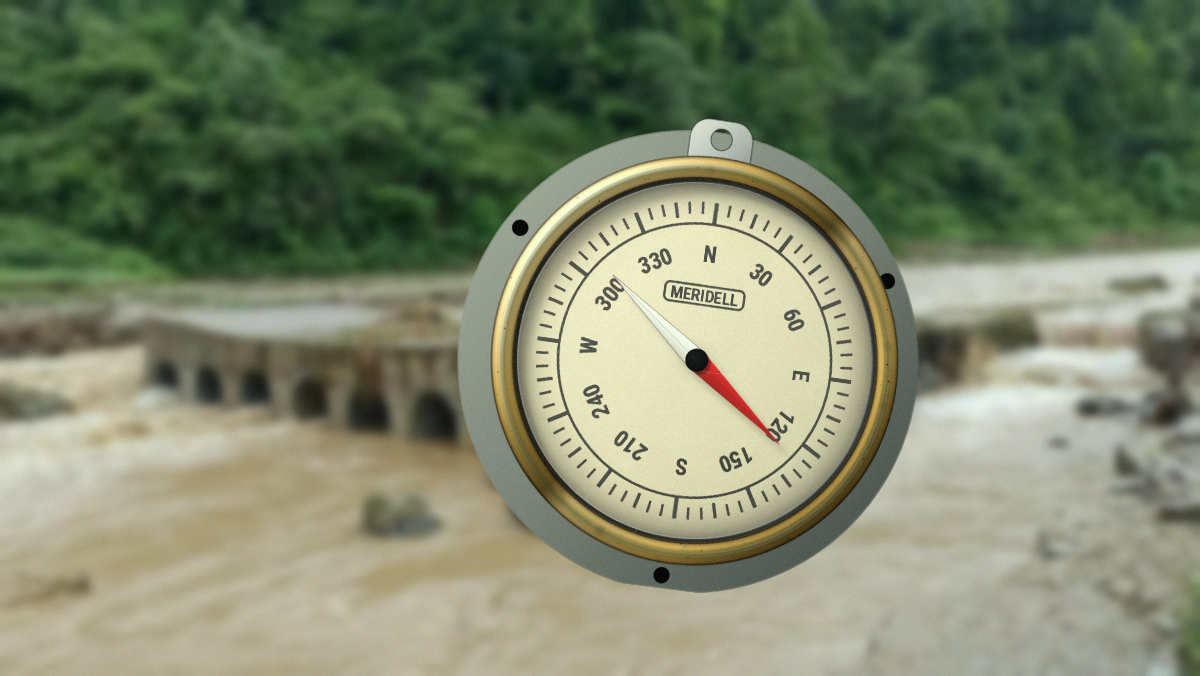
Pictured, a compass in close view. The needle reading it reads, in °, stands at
127.5 °
